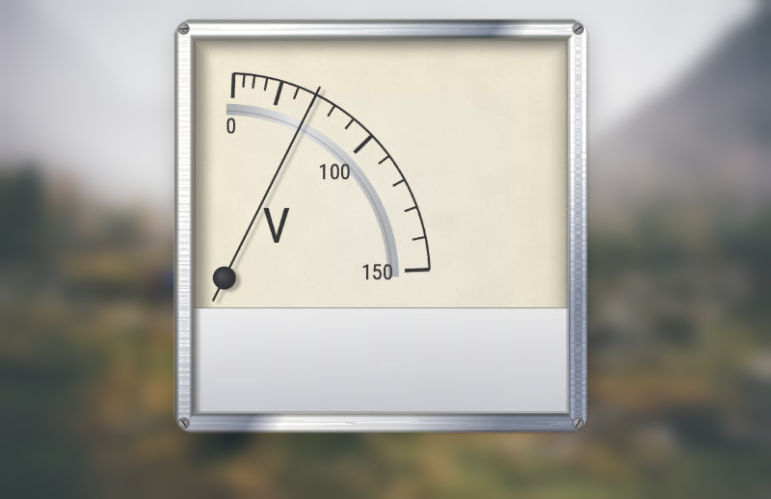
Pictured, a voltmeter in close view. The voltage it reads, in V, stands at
70 V
